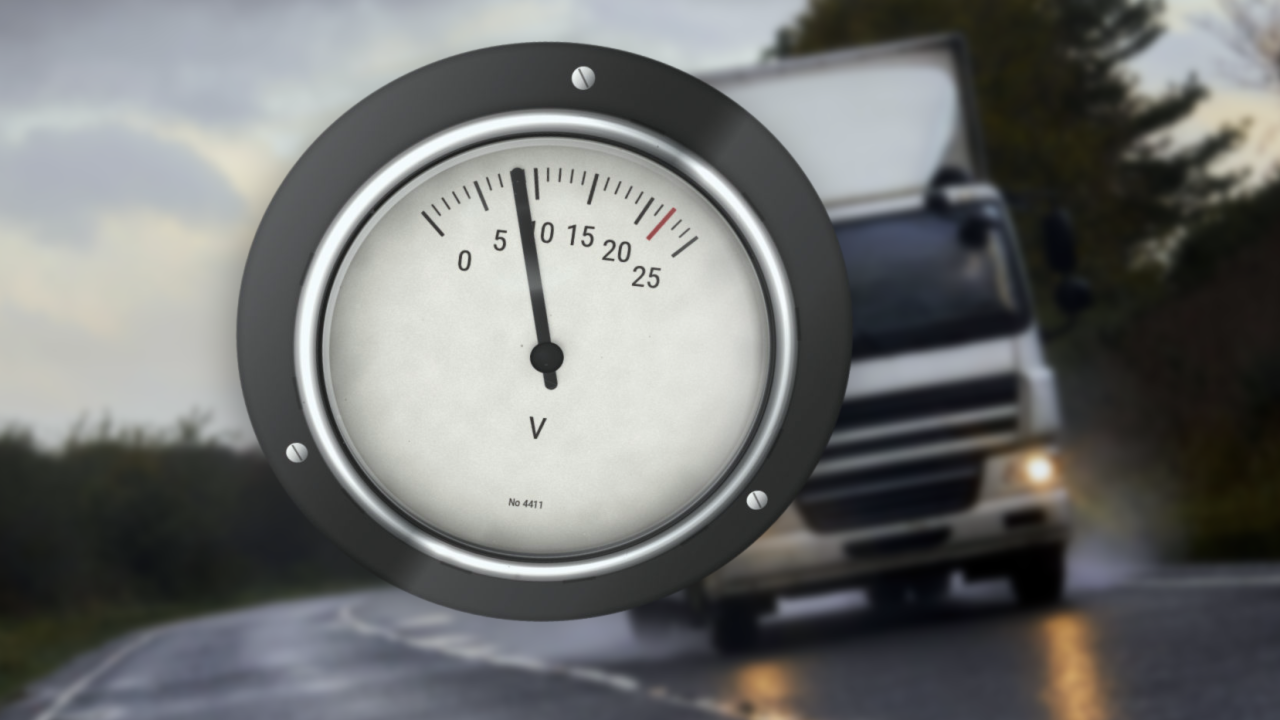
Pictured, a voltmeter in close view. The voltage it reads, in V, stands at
8.5 V
